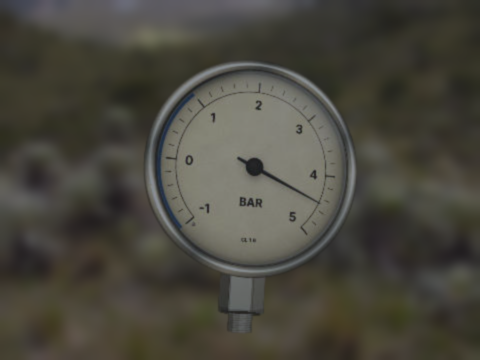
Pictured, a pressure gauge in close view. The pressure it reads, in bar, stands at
4.5 bar
